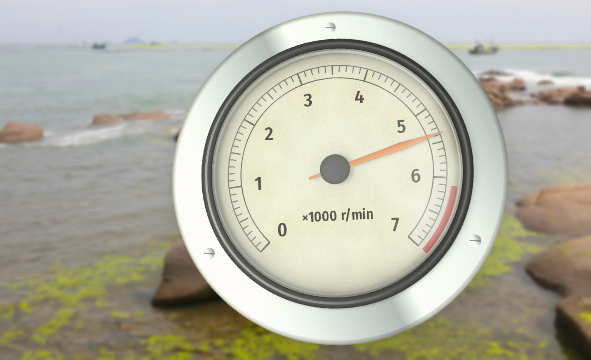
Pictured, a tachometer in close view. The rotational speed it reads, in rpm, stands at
5400 rpm
